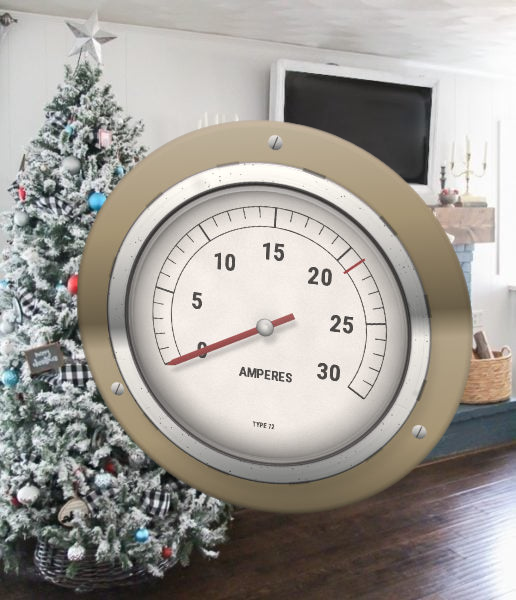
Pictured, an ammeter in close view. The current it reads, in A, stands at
0 A
